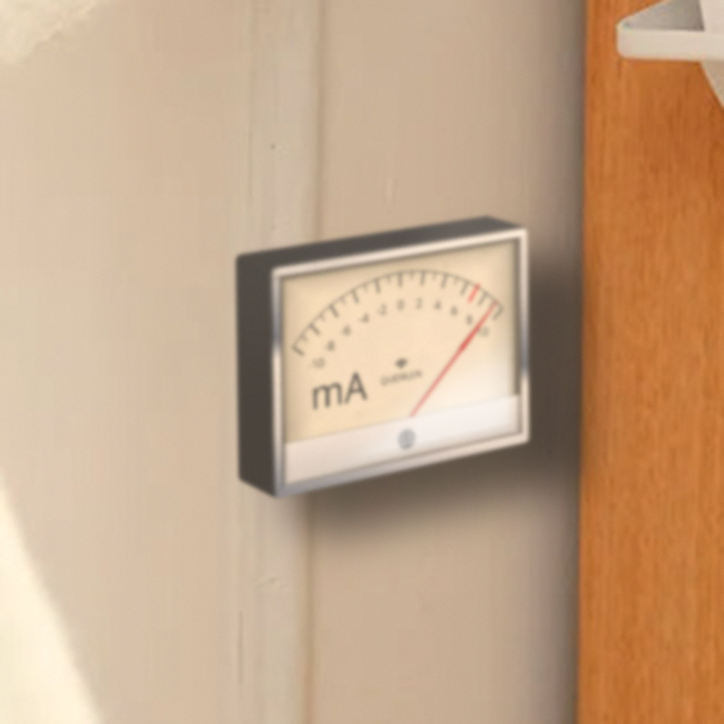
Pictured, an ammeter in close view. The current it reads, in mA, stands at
9 mA
